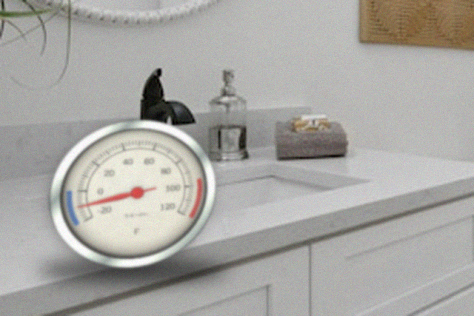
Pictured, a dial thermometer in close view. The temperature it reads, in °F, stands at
-10 °F
